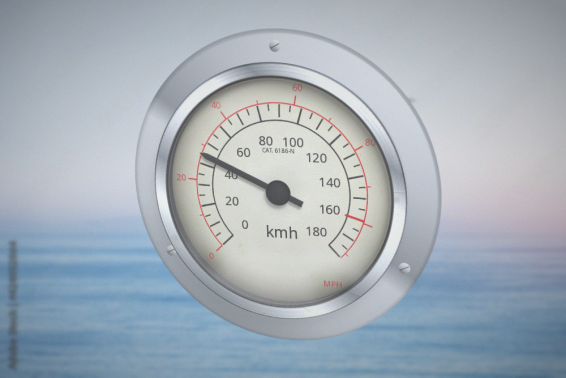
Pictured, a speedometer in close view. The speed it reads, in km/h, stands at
45 km/h
